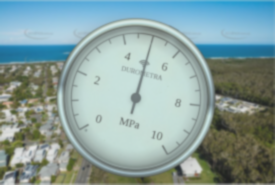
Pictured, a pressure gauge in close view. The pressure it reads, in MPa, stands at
5 MPa
